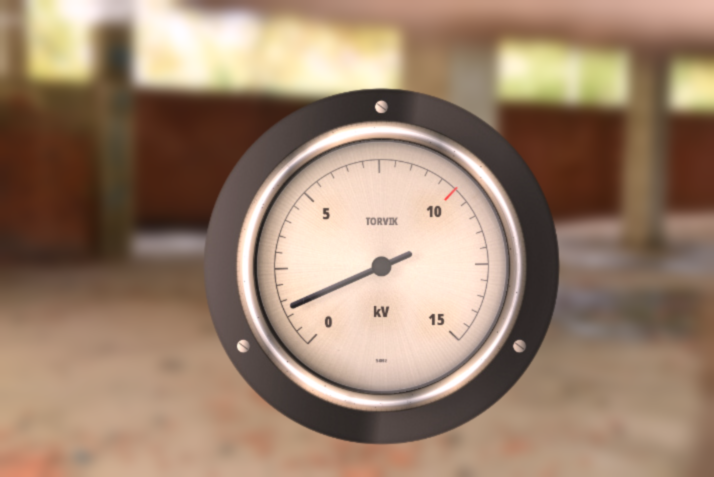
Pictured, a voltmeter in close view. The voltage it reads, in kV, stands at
1.25 kV
